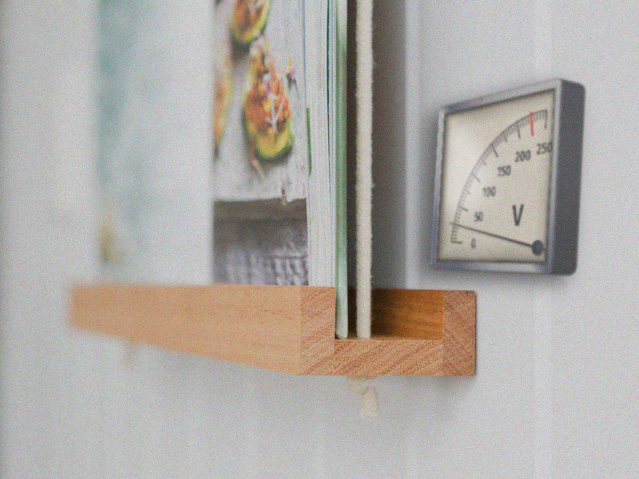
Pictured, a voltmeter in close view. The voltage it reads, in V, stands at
25 V
